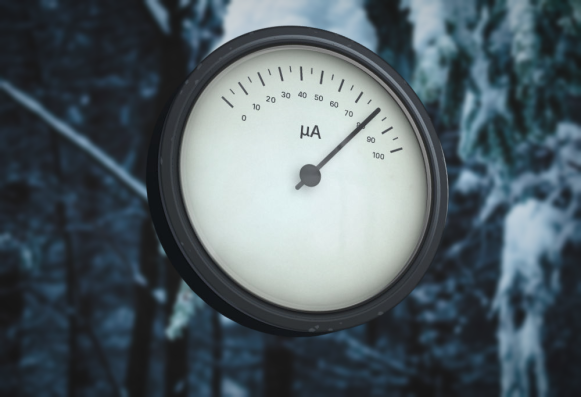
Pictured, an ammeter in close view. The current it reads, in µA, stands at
80 µA
